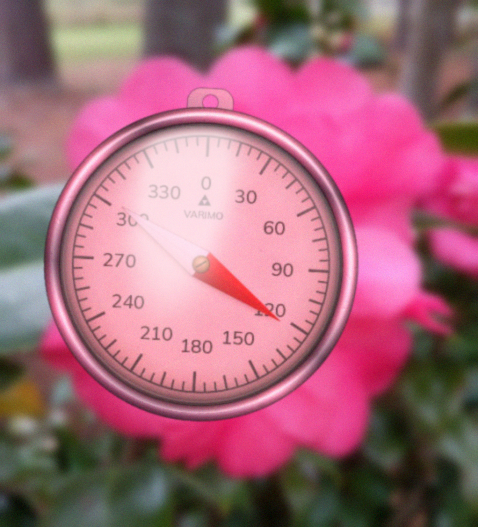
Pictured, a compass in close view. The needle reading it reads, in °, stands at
122.5 °
